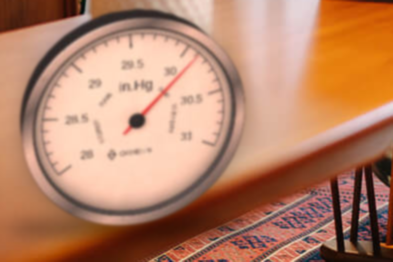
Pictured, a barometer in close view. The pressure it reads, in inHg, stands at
30.1 inHg
